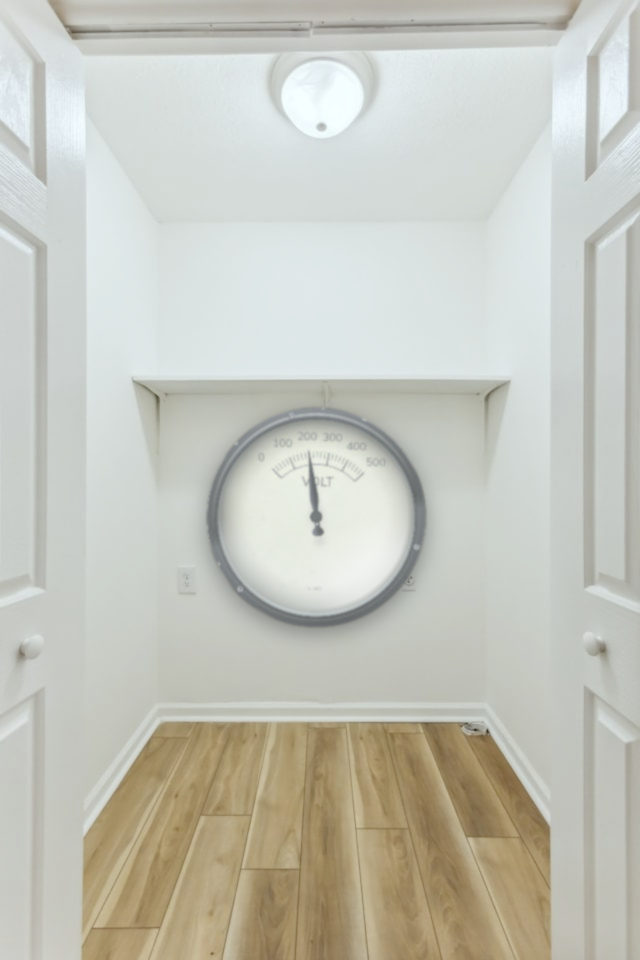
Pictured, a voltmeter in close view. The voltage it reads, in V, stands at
200 V
